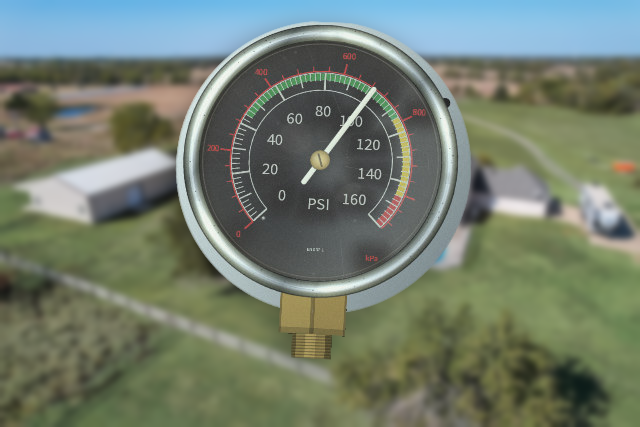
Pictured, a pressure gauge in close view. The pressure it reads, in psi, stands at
100 psi
